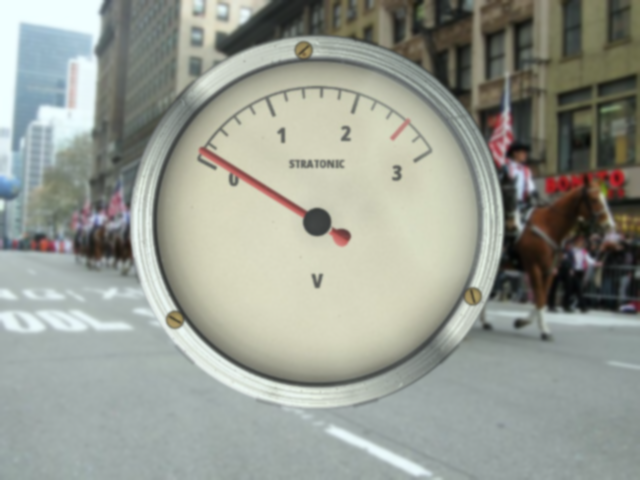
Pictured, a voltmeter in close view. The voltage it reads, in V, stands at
0.1 V
